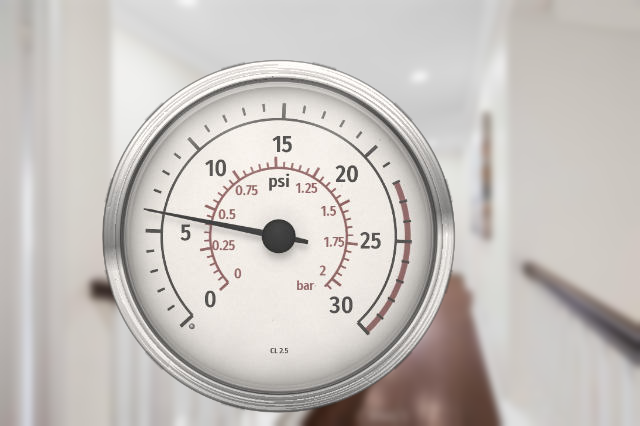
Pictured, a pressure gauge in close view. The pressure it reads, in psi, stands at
6 psi
